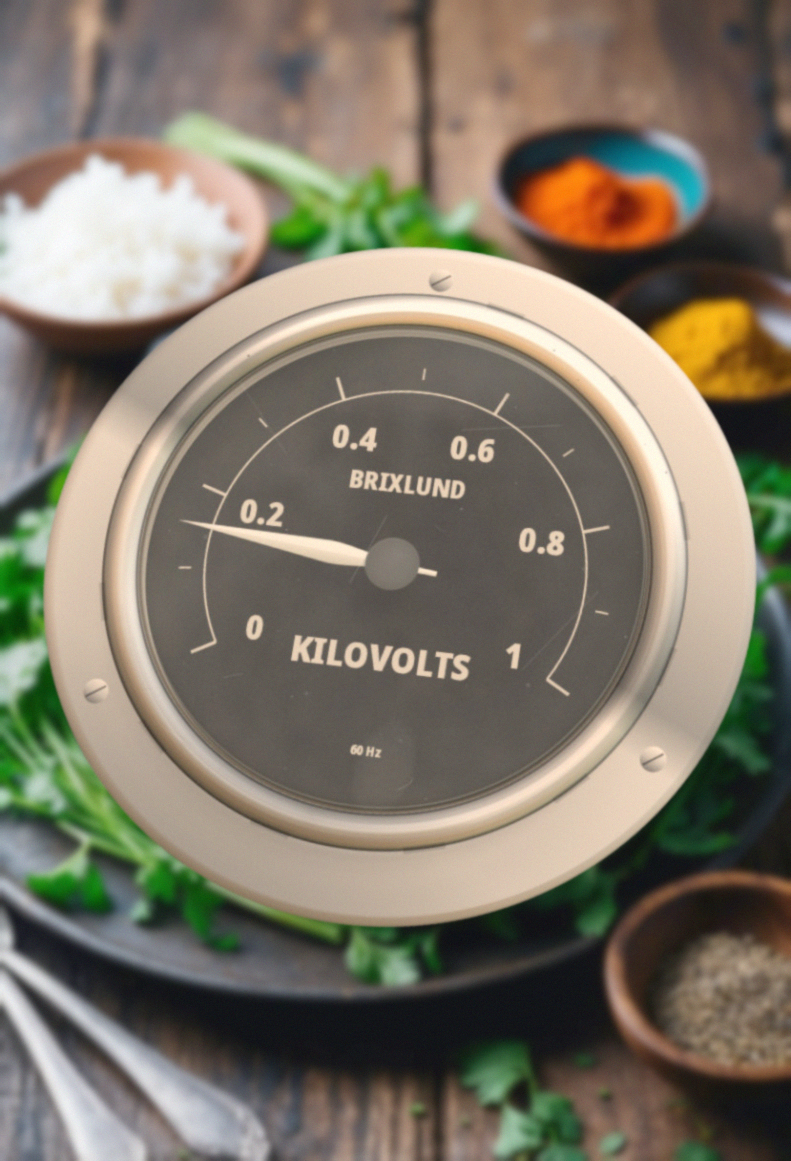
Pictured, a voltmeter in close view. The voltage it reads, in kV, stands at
0.15 kV
